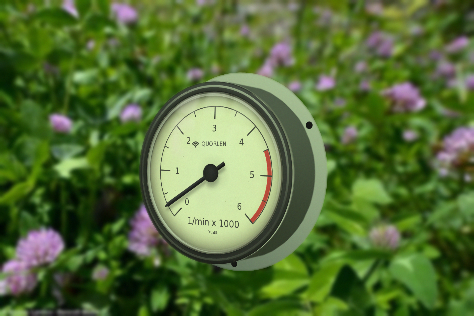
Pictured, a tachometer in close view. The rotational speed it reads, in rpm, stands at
250 rpm
